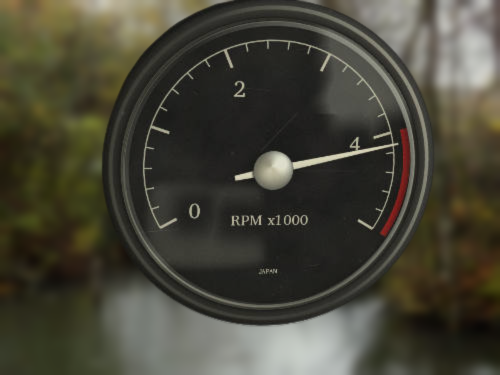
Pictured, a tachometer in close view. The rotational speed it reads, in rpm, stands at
4100 rpm
